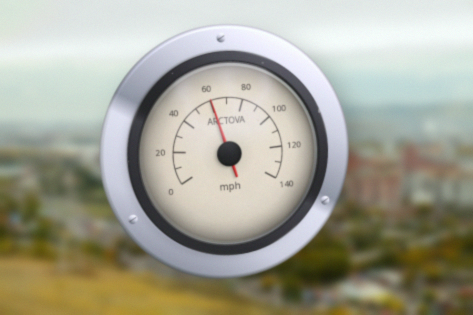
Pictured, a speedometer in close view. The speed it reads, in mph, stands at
60 mph
